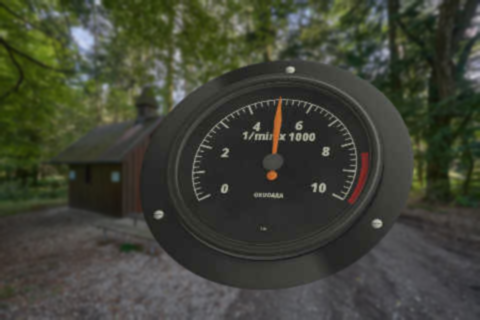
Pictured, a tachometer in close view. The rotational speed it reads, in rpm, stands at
5000 rpm
